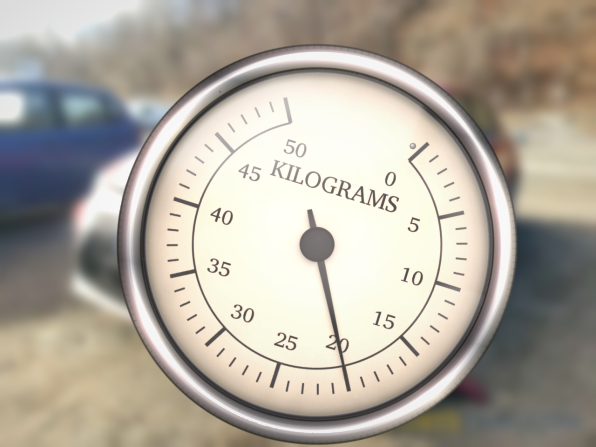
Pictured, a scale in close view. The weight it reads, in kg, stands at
20 kg
